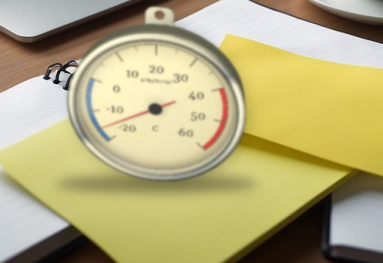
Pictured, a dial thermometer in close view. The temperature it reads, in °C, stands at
-15 °C
